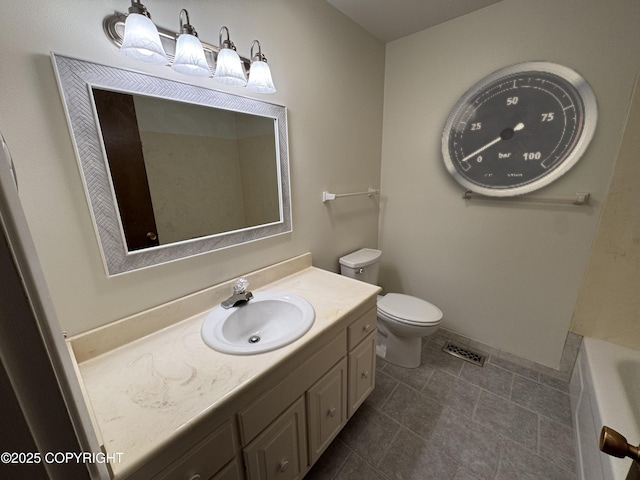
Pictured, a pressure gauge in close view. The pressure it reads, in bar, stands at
5 bar
